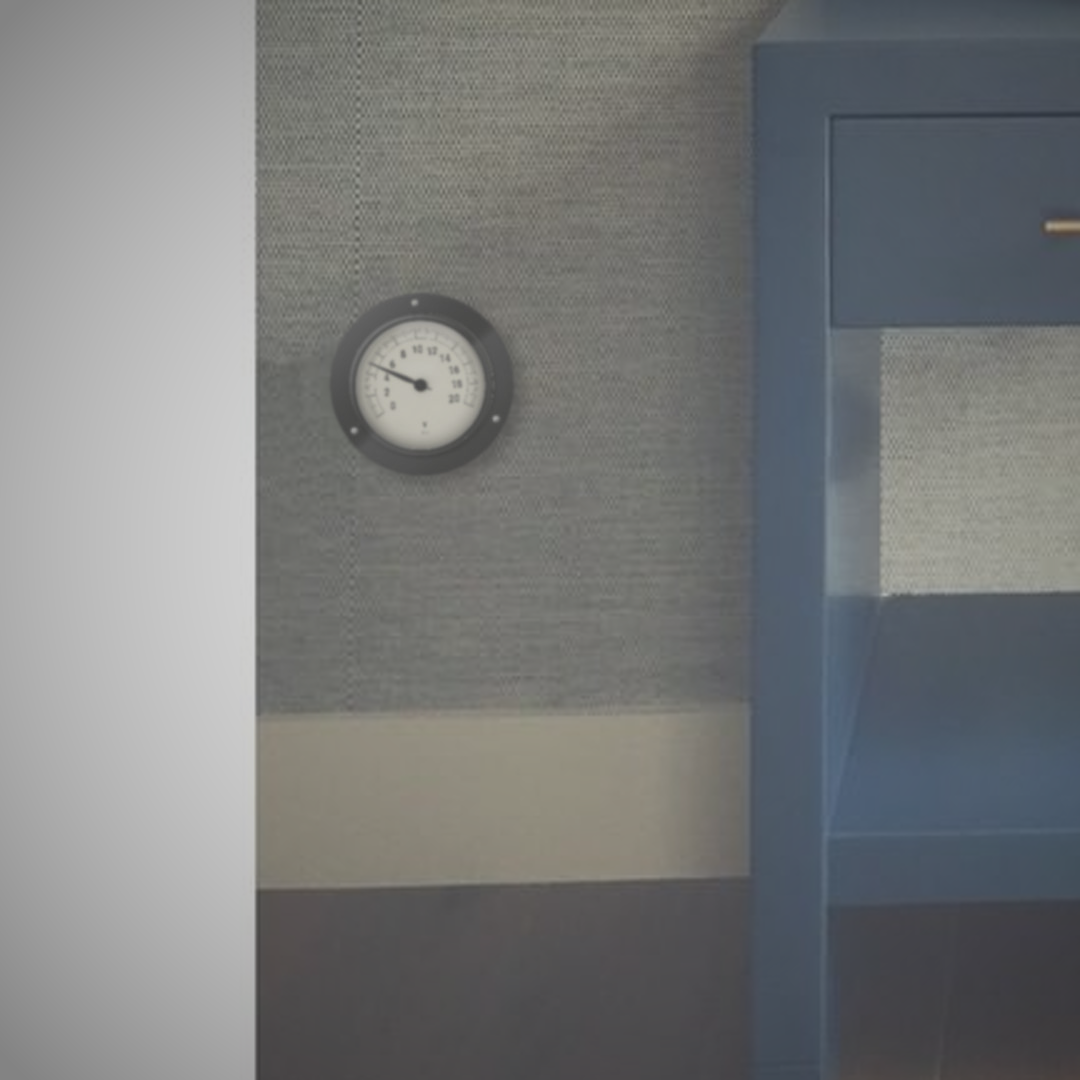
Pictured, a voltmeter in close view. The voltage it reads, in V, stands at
5 V
